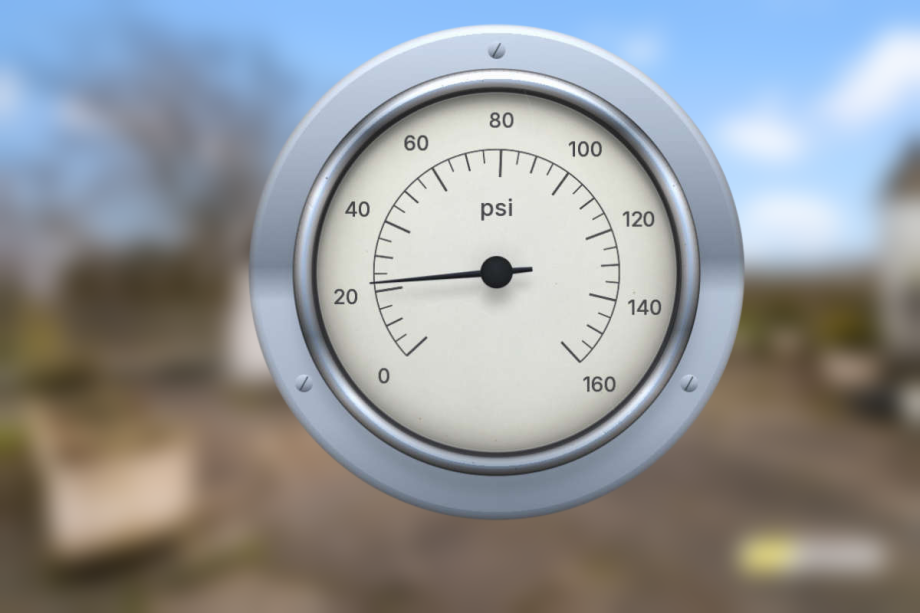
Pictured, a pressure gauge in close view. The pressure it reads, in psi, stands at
22.5 psi
